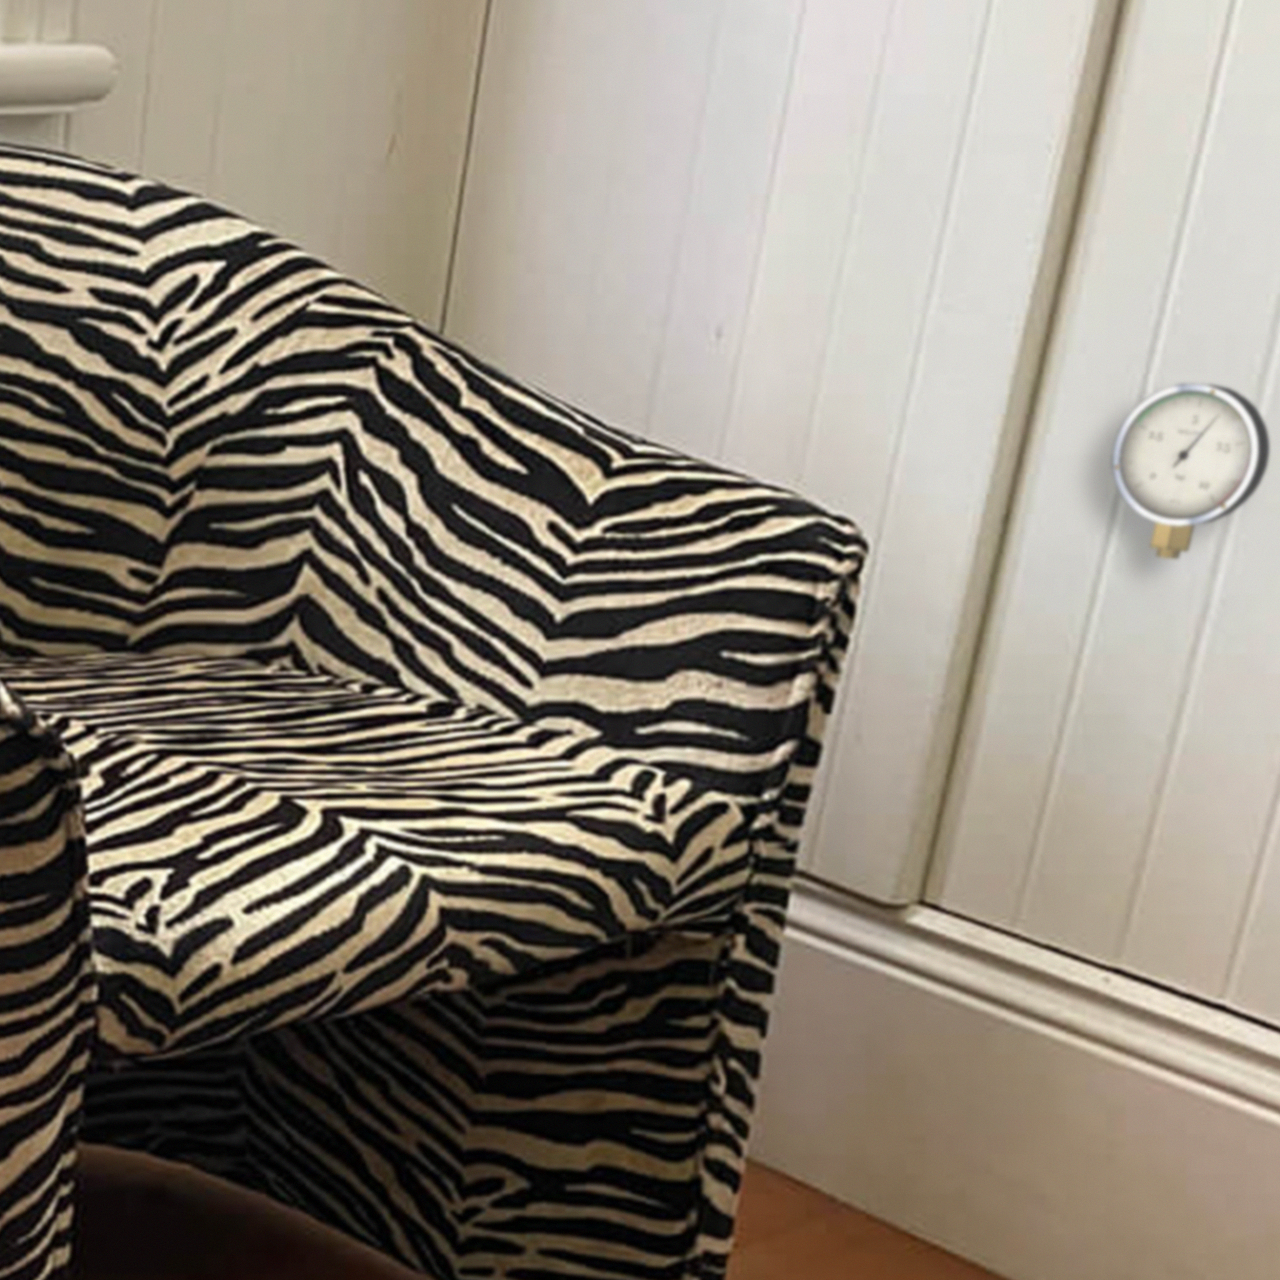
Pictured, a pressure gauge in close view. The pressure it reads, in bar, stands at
6 bar
